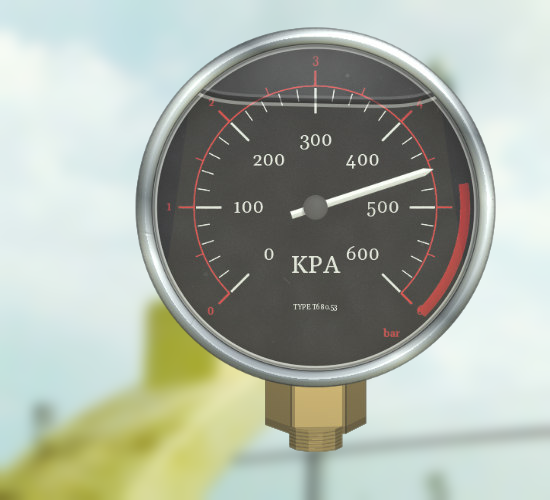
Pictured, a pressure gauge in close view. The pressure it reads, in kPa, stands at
460 kPa
